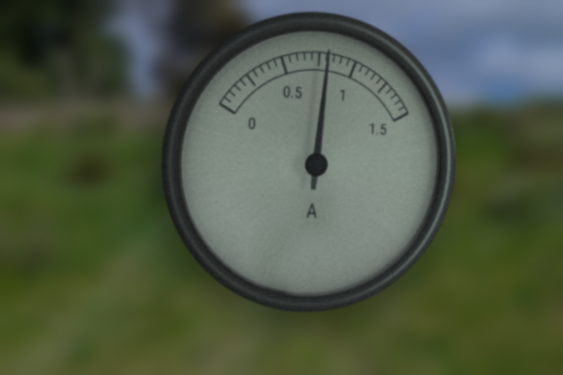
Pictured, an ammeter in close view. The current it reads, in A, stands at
0.8 A
